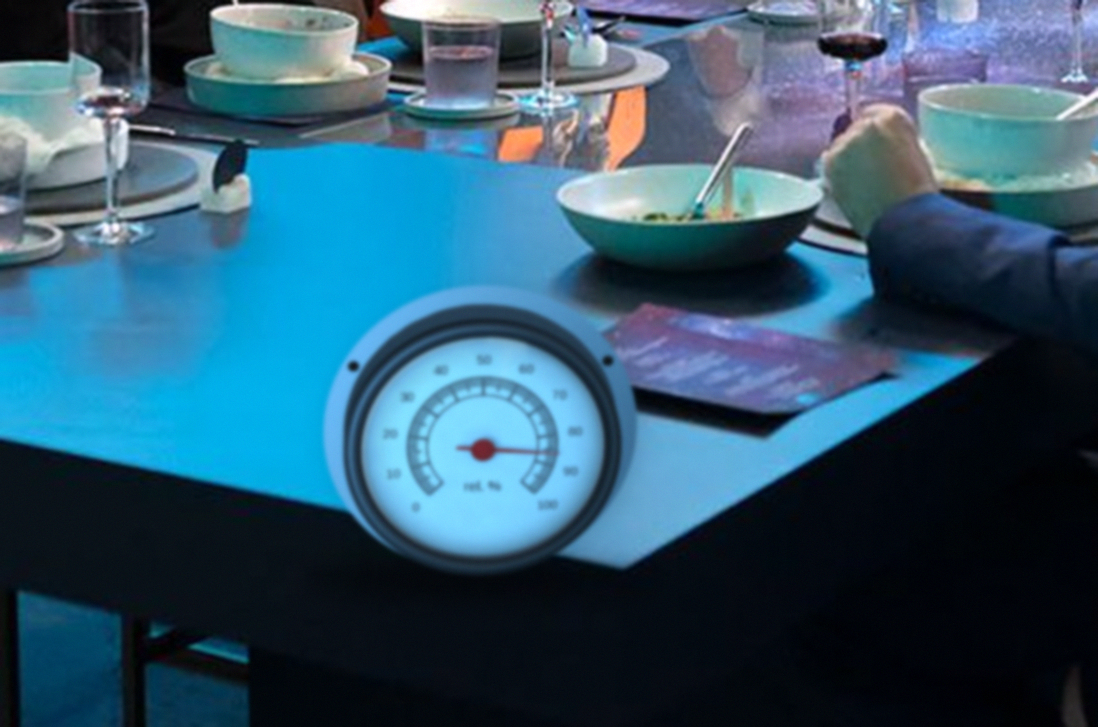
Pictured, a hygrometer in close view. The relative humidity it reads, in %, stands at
85 %
